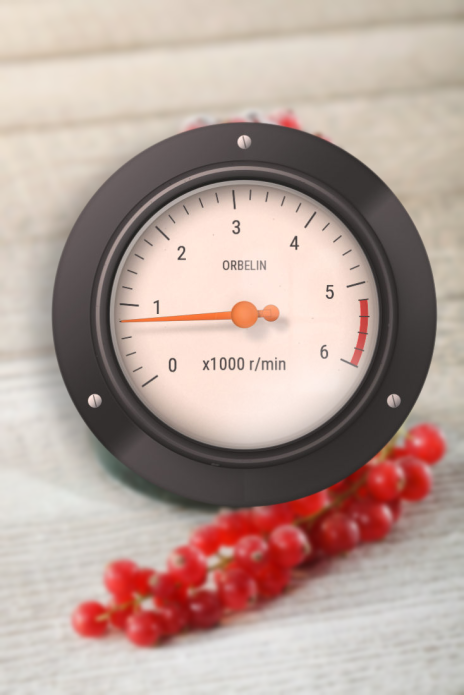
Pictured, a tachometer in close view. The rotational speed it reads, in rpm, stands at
800 rpm
